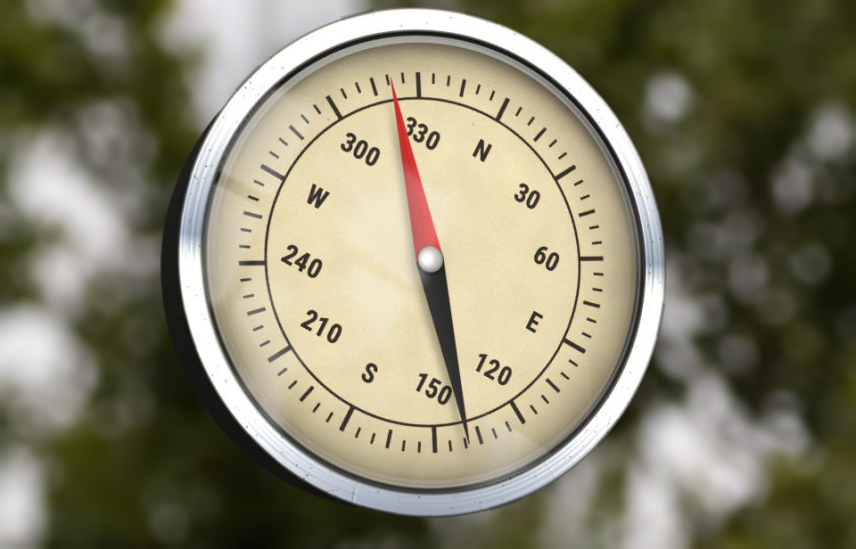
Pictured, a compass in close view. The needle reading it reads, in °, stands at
320 °
